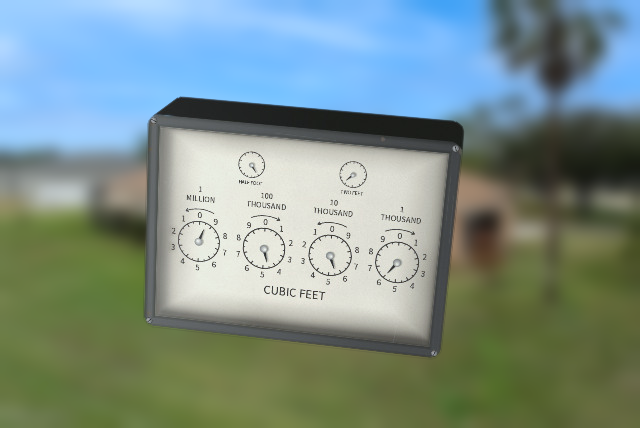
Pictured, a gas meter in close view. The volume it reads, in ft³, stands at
945600 ft³
